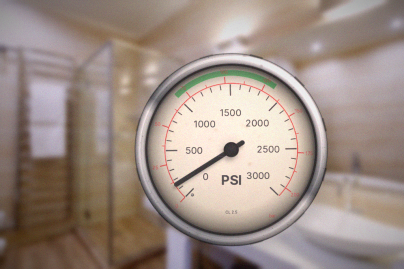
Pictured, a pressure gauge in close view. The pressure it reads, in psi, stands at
150 psi
